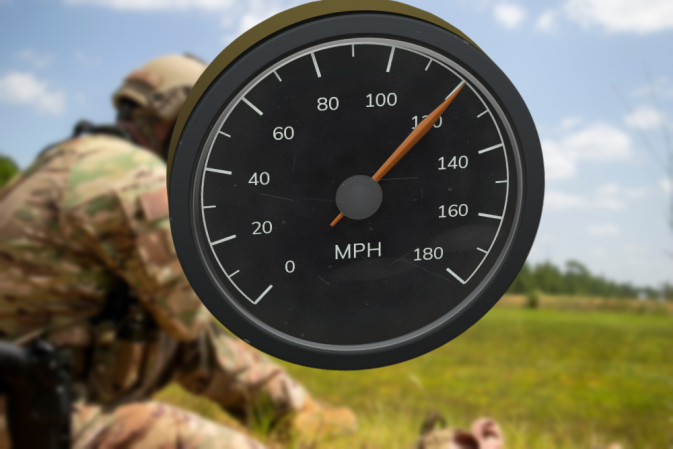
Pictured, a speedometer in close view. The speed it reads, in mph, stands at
120 mph
